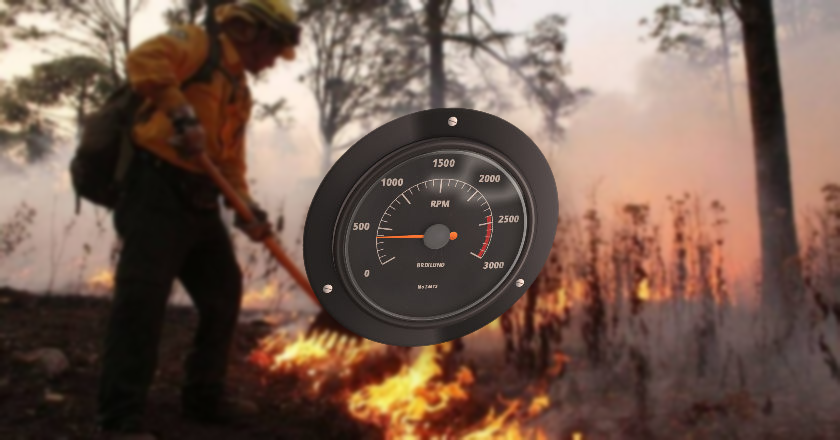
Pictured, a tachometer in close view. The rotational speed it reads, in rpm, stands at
400 rpm
